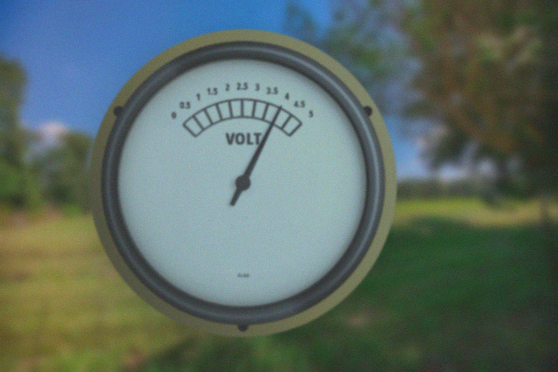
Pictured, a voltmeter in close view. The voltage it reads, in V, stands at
4 V
